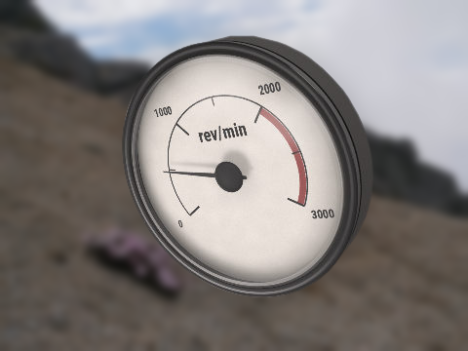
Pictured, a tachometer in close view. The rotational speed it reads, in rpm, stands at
500 rpm
